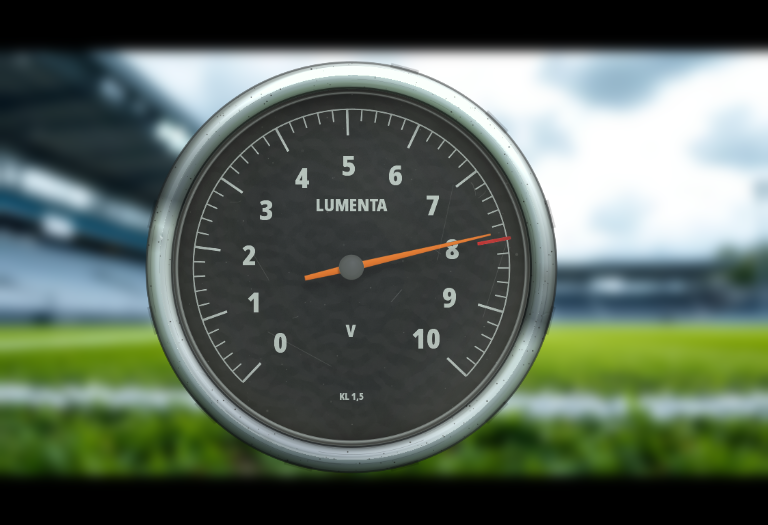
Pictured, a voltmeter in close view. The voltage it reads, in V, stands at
7.9 V
